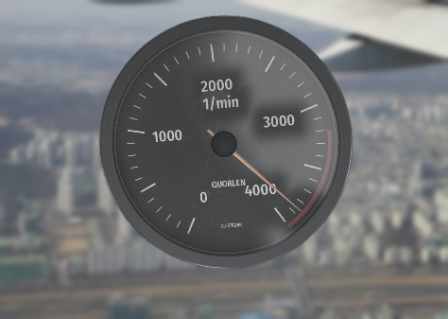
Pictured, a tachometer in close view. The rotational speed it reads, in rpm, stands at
3850 rpm
